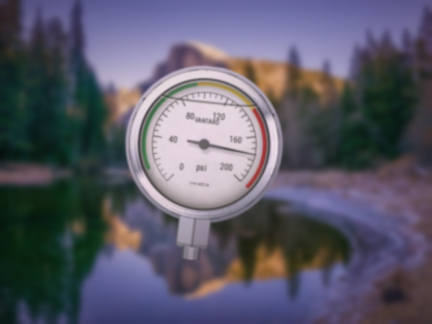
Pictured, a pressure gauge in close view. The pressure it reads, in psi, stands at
175 psi
